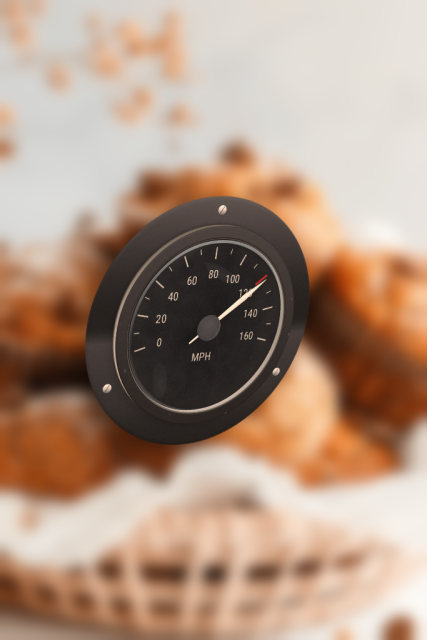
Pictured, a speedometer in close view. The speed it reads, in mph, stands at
120 mph
